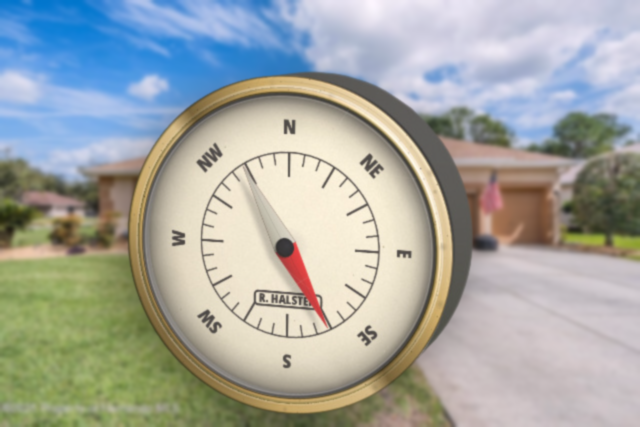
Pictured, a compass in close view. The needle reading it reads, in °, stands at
150 °
